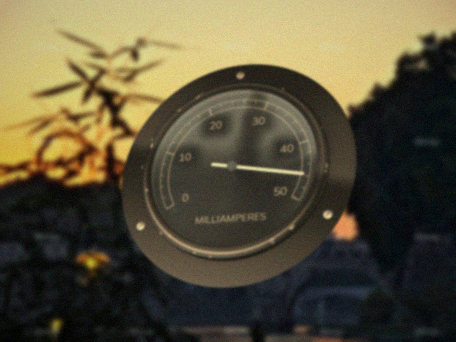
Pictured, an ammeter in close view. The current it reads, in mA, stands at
46 mA
